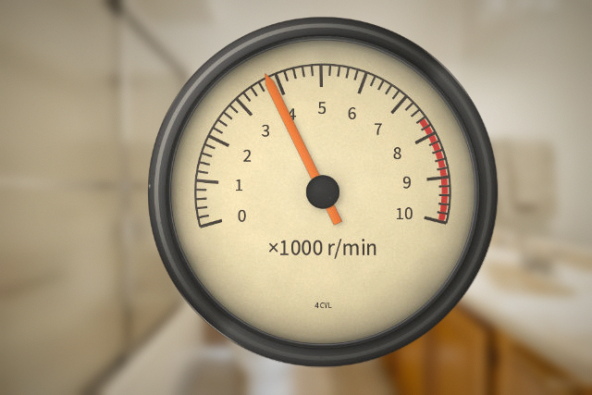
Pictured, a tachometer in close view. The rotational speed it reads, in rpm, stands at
3800 rpm
